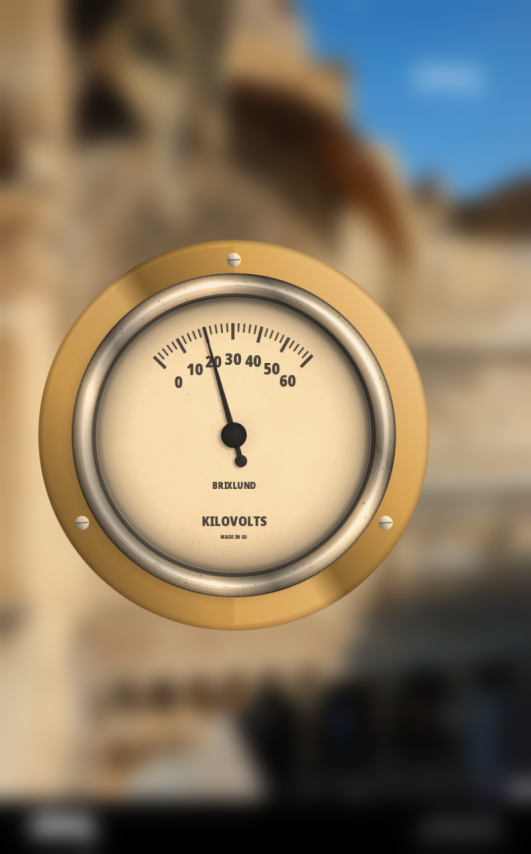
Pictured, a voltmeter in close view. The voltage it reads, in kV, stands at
20 kV
